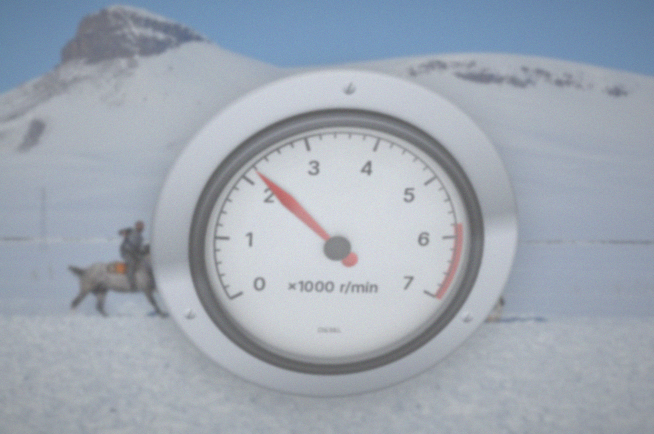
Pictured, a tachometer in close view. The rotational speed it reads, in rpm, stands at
2200 rpm
